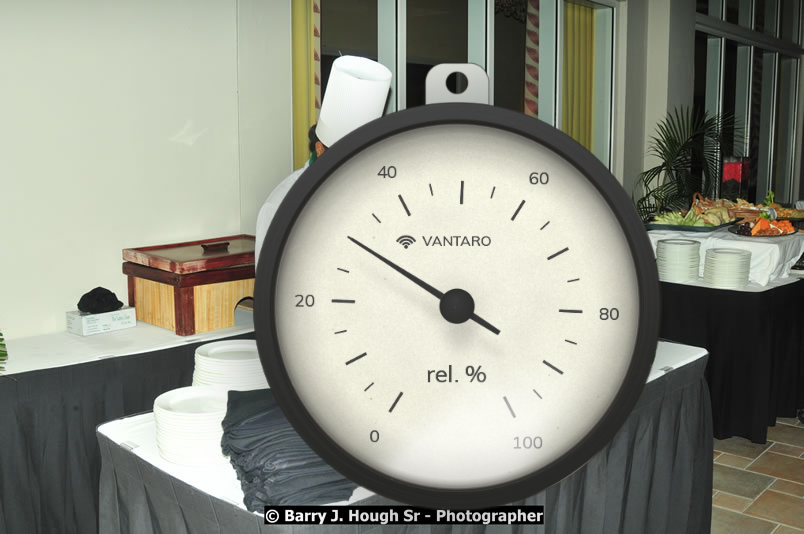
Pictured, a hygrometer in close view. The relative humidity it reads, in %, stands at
30 %
